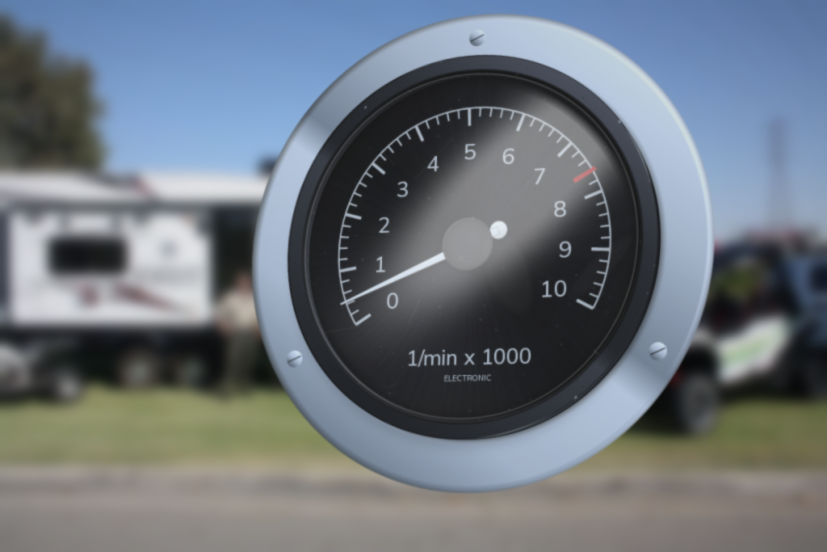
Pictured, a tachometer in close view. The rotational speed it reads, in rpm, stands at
400 rpm
